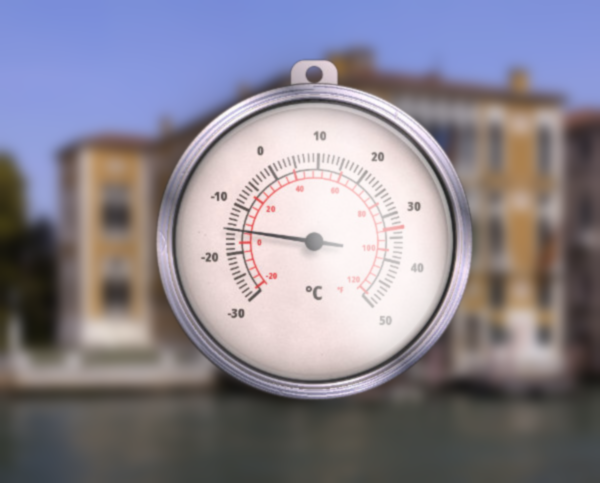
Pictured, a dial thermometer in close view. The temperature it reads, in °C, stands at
-15 °C
